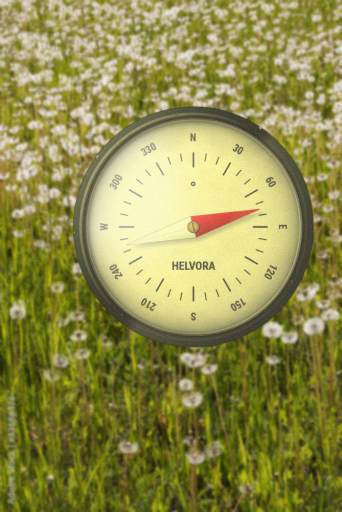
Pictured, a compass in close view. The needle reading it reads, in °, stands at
75 °
